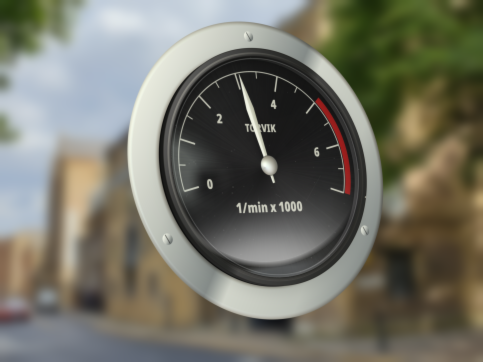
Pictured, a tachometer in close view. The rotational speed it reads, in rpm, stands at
3000 rpm
